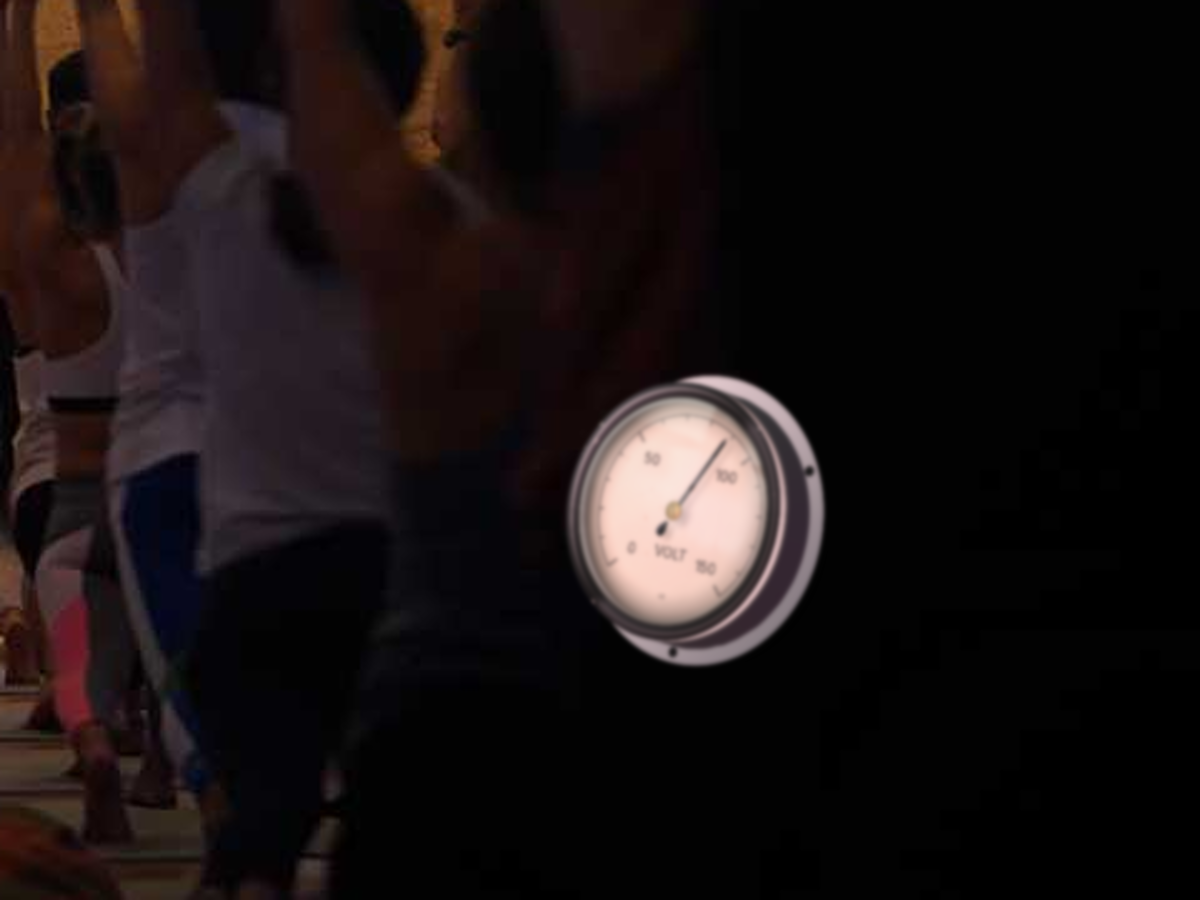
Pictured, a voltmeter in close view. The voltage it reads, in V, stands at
90 V
